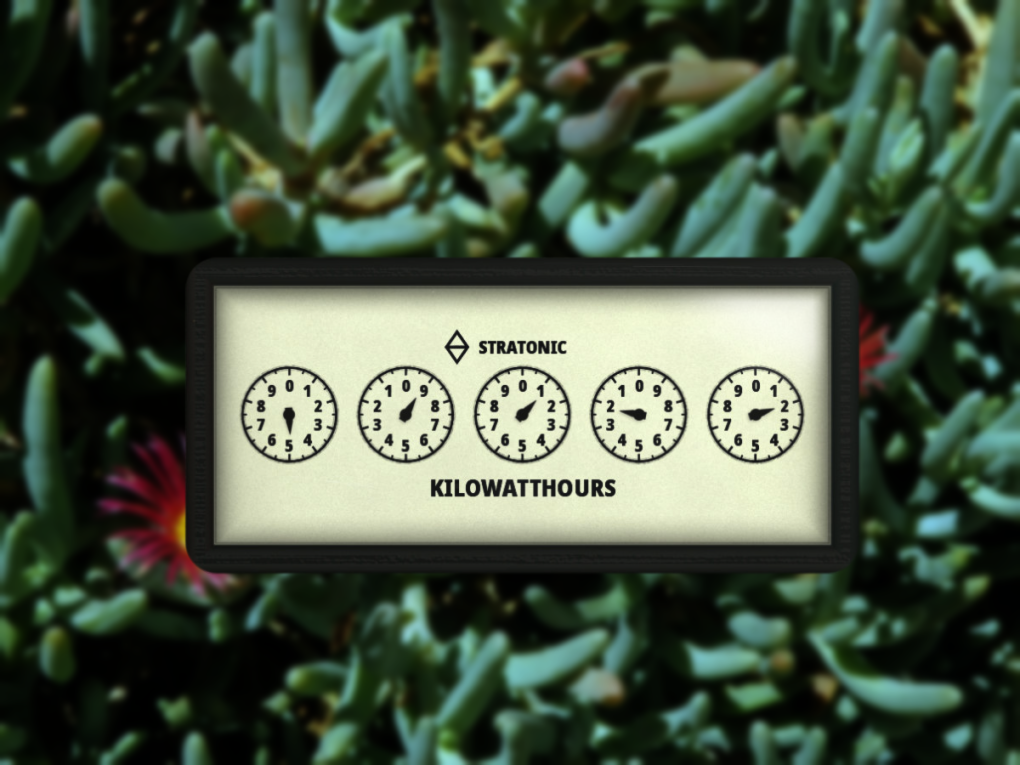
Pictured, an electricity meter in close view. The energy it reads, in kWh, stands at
49122 kWh
